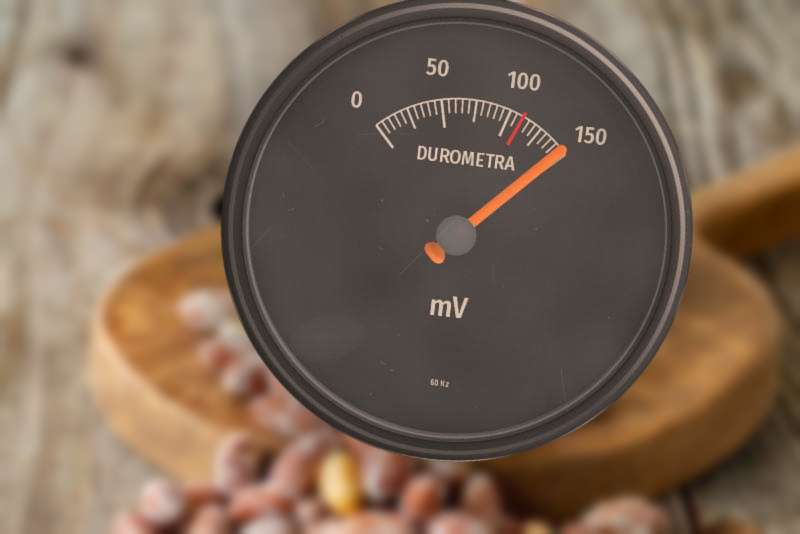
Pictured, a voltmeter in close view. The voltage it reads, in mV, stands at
145 mV
